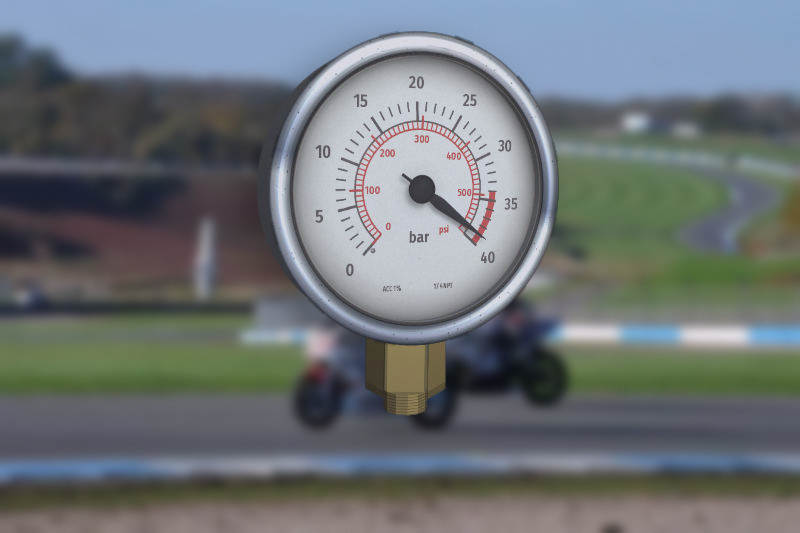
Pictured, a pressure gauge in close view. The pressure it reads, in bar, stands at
39 bar
